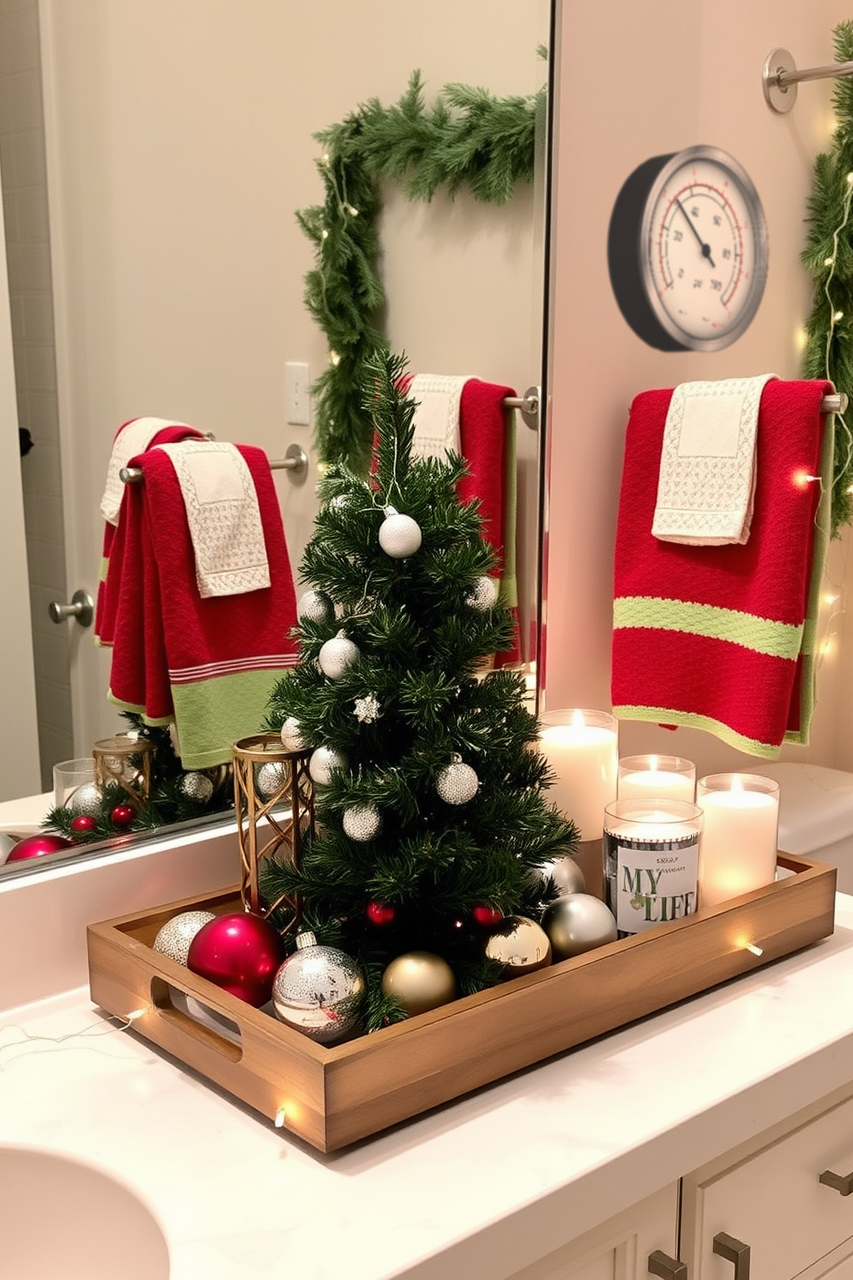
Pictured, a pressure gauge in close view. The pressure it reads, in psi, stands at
30 psi
